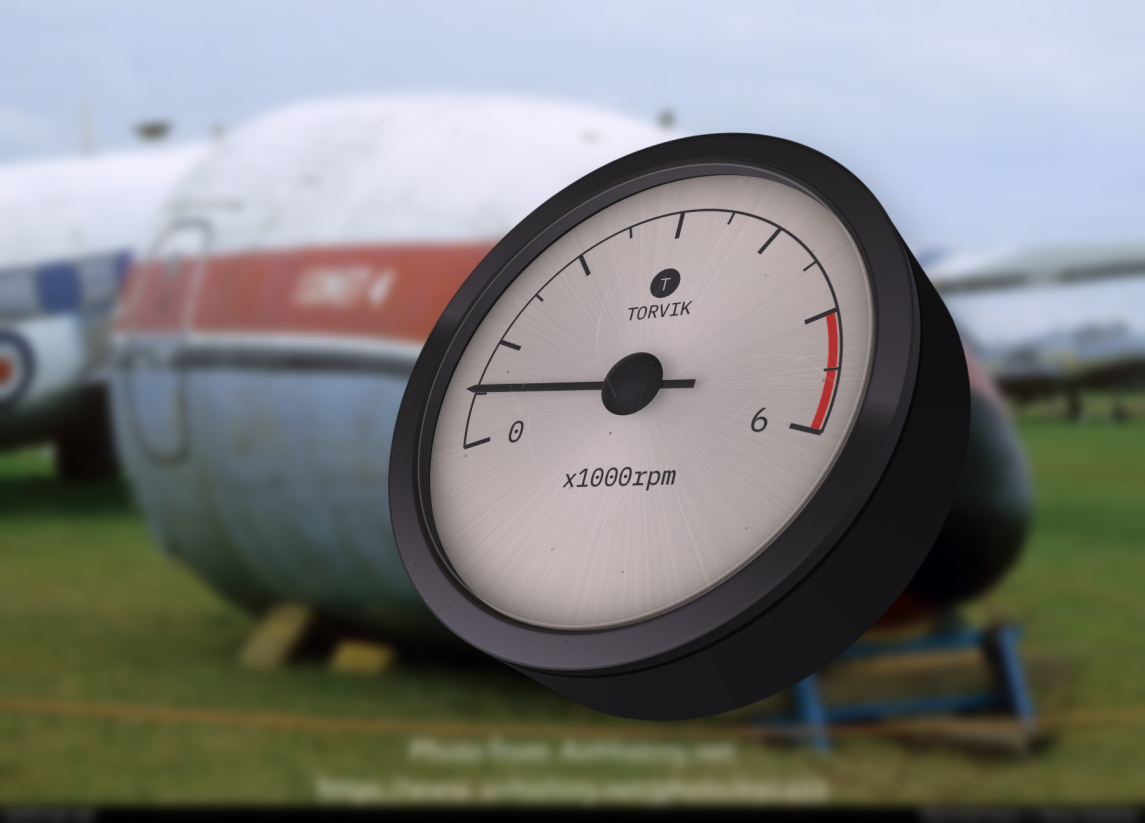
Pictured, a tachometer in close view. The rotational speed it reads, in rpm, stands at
500 rpm
